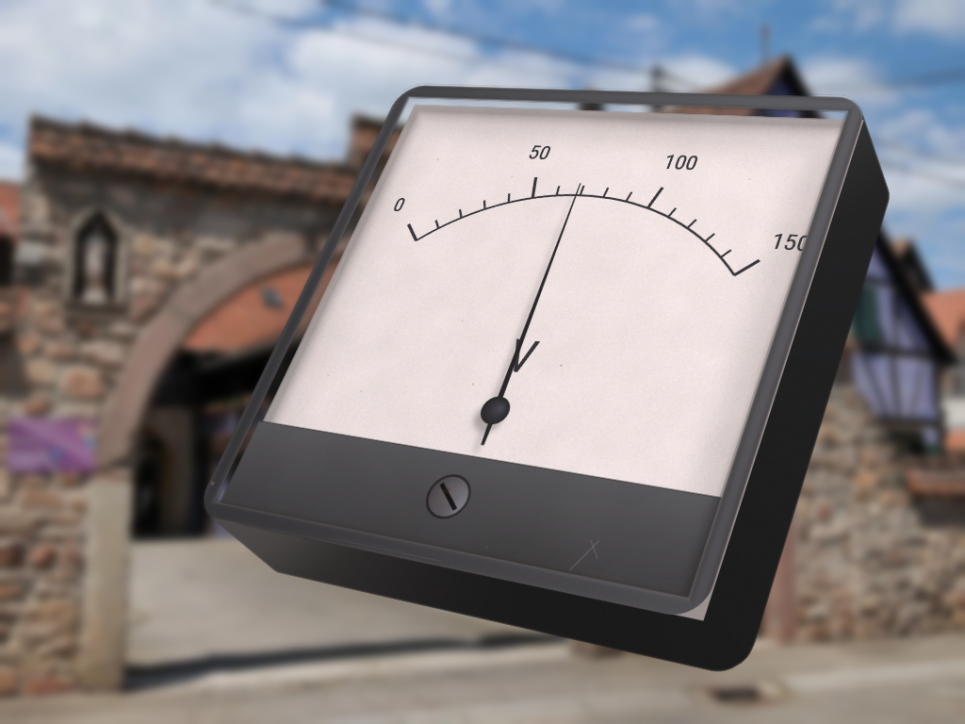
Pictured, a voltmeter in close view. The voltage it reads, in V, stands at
70 V
